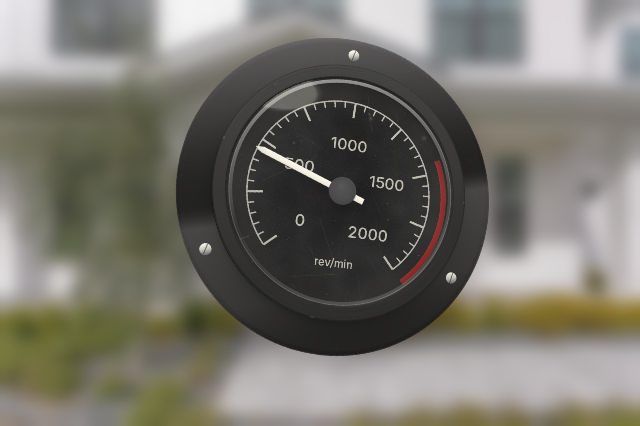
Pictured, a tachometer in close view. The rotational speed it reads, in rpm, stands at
450 rpm
